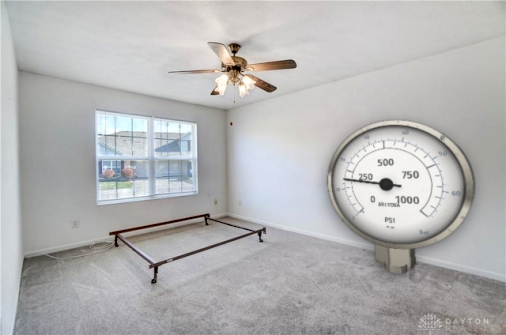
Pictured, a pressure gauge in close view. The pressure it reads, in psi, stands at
200 psi
